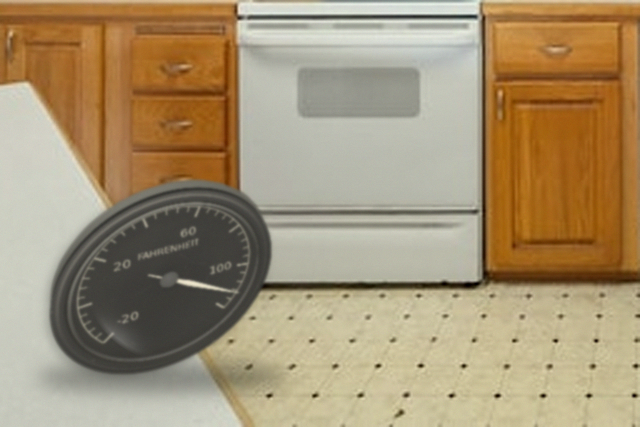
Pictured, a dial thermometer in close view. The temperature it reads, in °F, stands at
112 °F
